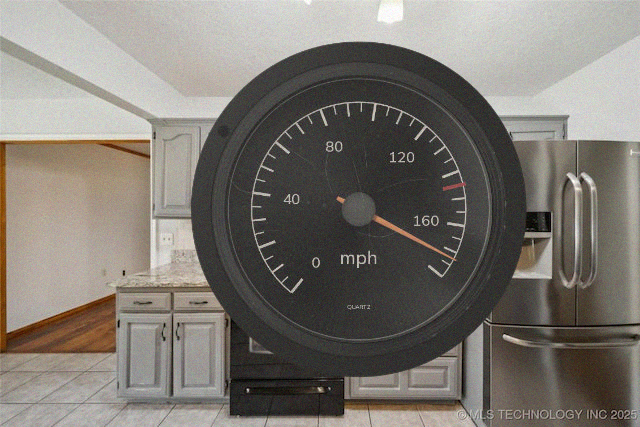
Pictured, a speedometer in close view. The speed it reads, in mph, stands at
172.5 mph
